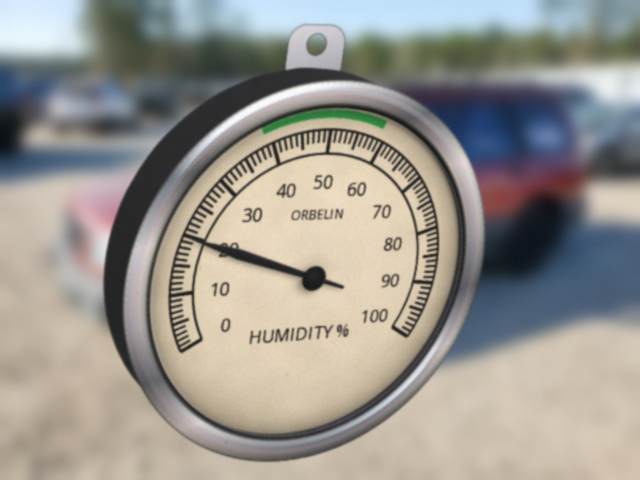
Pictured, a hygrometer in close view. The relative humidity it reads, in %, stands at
20 %
